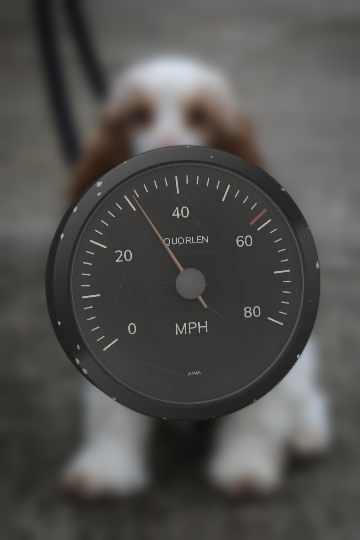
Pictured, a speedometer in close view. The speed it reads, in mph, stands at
31 mph
